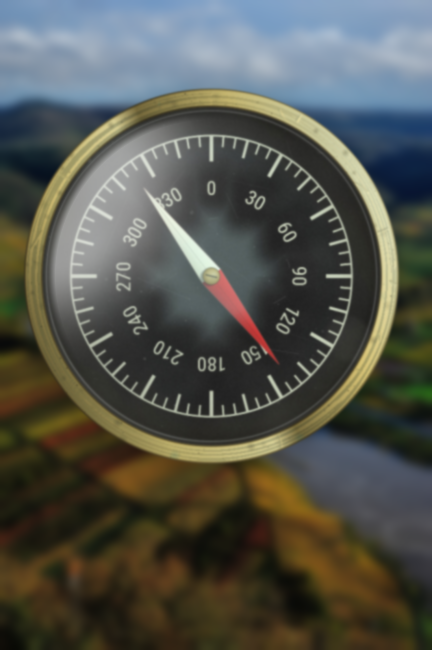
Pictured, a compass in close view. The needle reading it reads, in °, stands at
142.5 °
